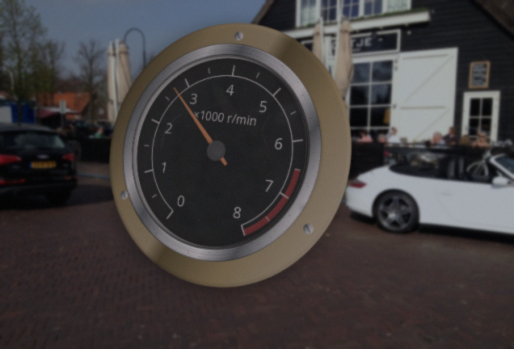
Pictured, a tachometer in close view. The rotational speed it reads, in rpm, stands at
2750 rpm
